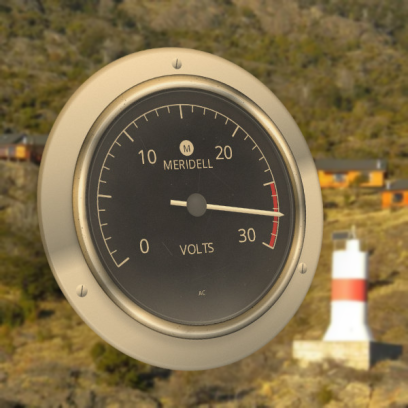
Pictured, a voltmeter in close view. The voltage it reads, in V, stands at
27.5 V
